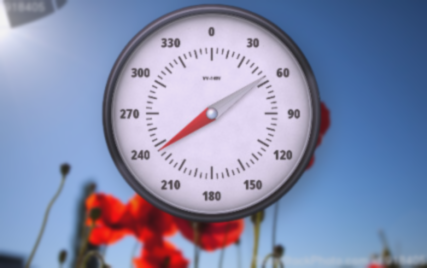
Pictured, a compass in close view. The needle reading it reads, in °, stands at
235 °
